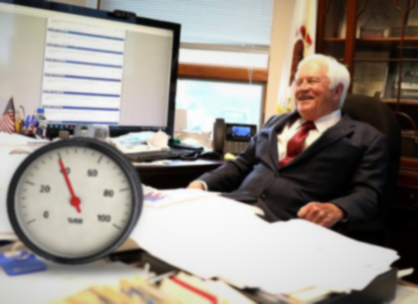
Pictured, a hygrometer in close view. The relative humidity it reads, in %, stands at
40 %
